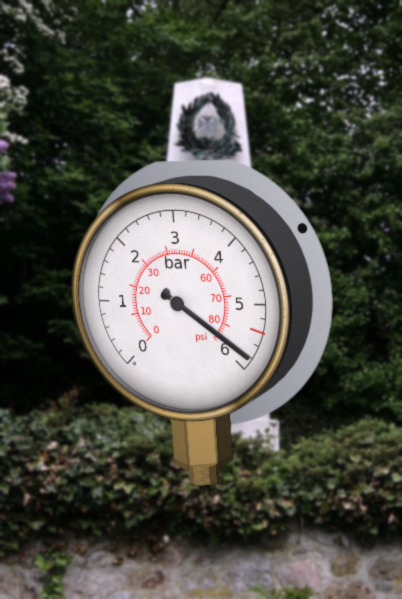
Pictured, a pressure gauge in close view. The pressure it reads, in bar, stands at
5.8 bar
